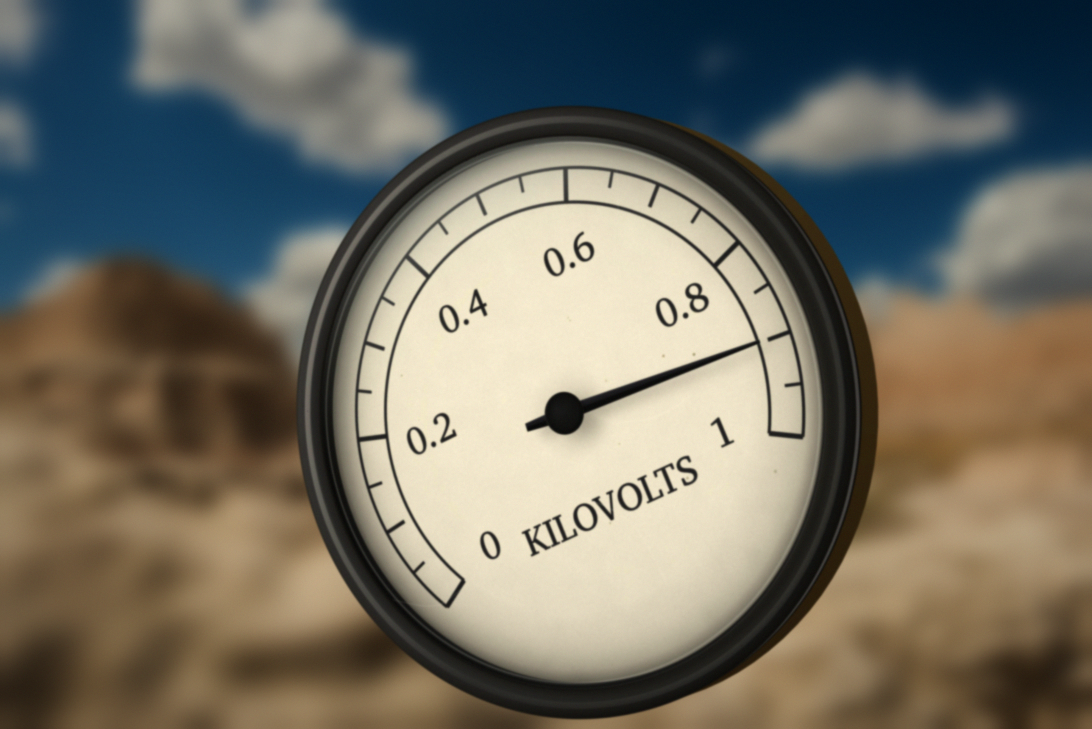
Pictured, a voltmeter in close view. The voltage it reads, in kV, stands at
0.9 kV
